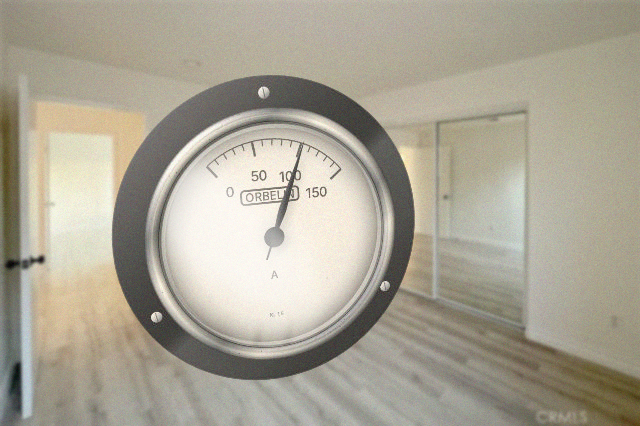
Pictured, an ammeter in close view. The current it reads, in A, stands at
100 A
